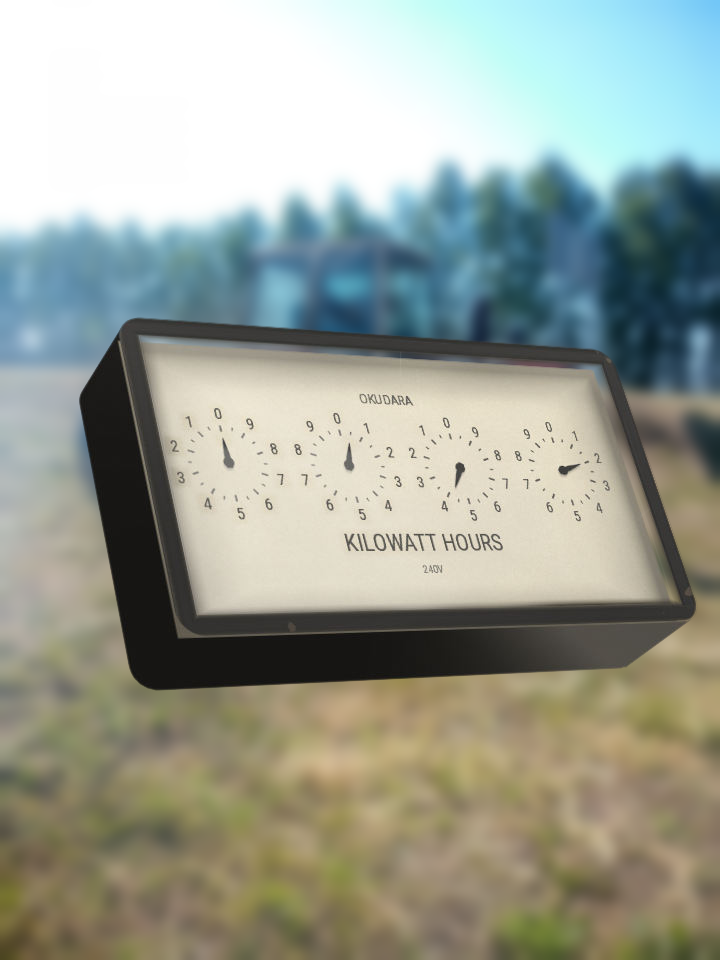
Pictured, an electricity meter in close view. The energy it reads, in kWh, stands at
42 kWh
